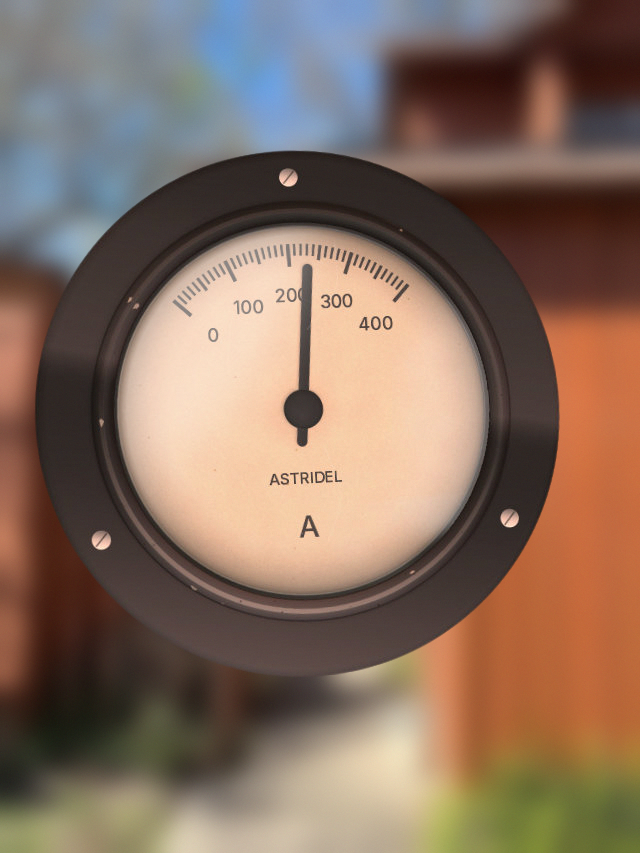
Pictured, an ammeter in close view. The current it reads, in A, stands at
230 A
